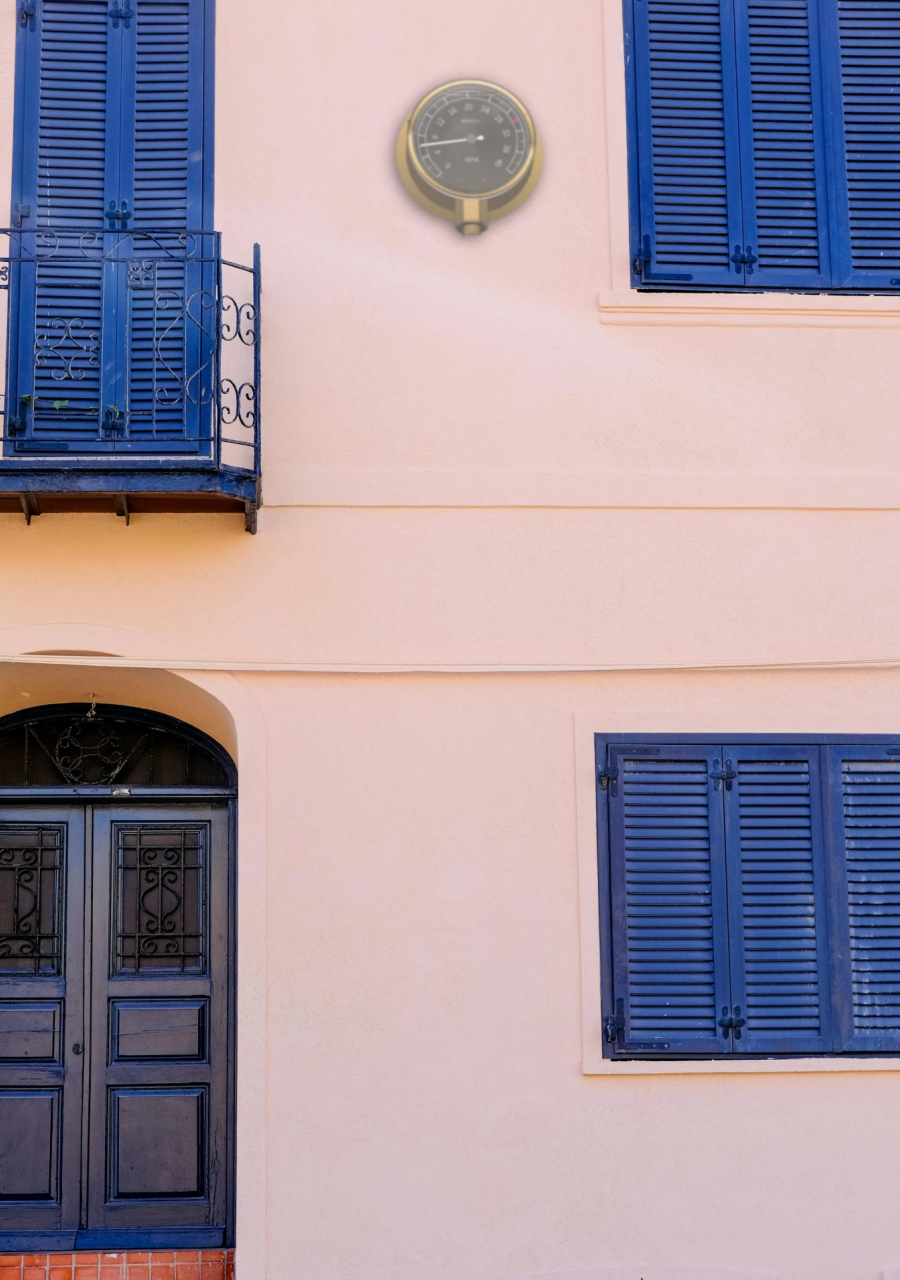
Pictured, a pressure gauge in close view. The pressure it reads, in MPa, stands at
6 MPa
